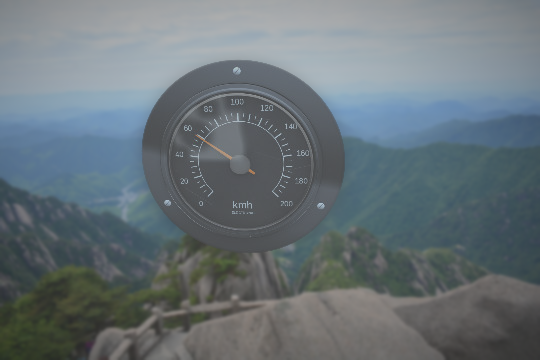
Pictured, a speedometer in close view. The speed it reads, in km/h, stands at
60 km/h
